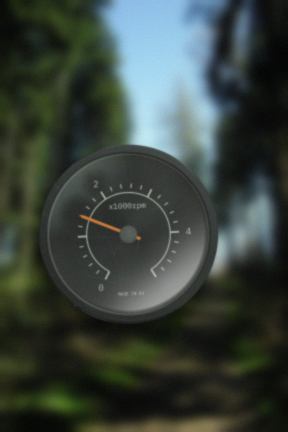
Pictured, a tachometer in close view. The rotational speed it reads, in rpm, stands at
1400 rpm
